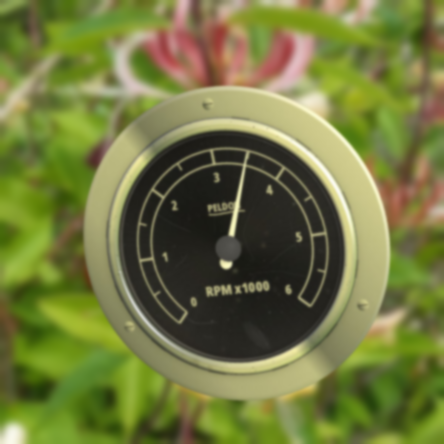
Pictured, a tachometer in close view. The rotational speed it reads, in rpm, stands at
3500 rpm
